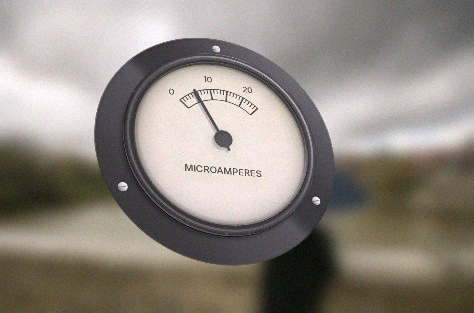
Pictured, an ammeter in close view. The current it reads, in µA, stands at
5 µA
